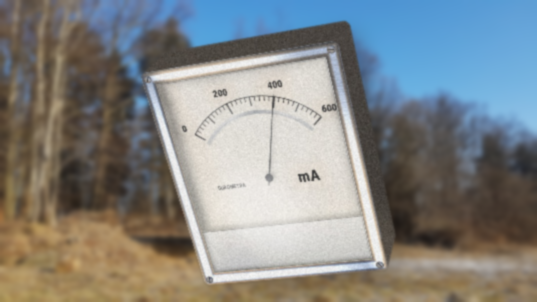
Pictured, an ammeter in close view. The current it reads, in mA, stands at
400 mA
